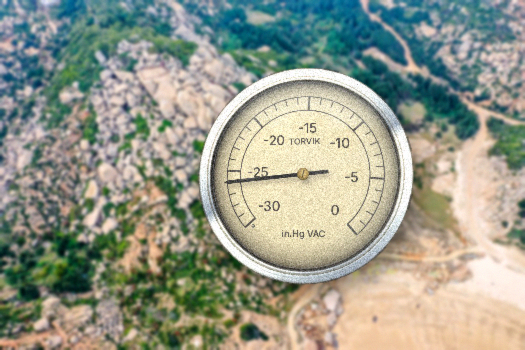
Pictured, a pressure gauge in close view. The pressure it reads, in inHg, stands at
-26 inHg
